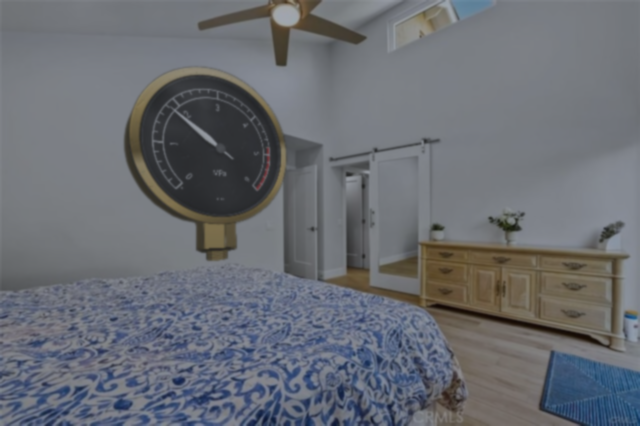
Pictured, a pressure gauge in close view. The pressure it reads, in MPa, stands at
1.8 MPa
